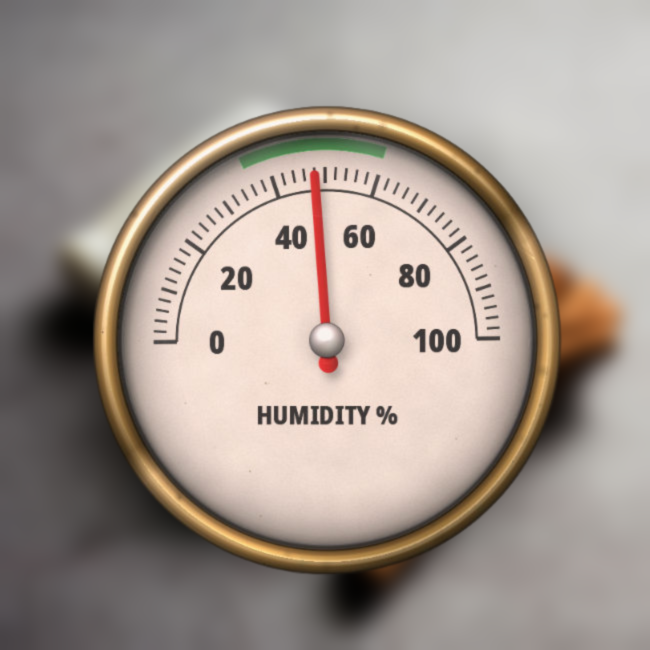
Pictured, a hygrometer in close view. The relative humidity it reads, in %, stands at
48 %
